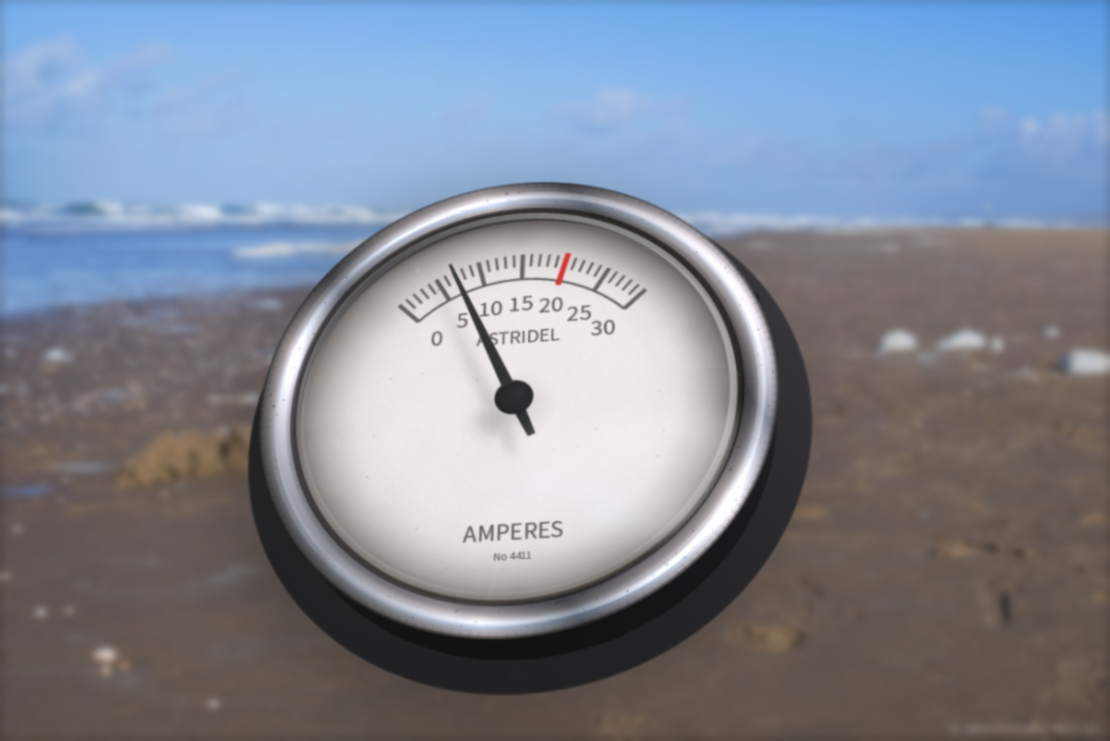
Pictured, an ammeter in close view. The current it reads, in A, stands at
7 A
